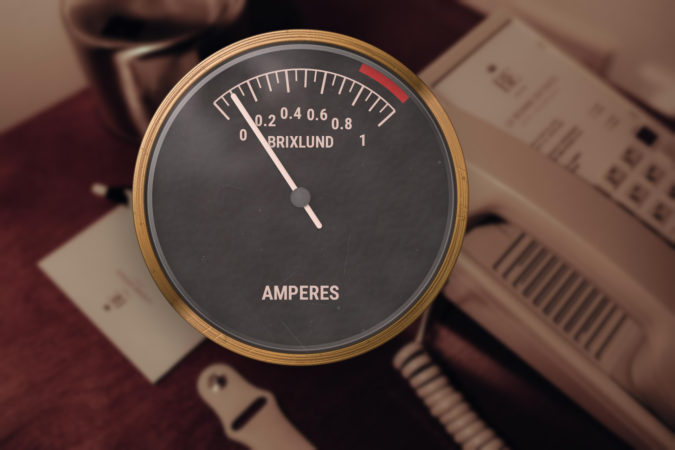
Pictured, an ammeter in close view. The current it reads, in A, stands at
0.1 A
